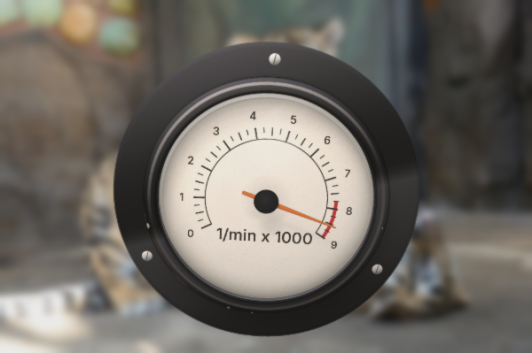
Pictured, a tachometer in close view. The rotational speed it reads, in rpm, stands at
8500 rpm
